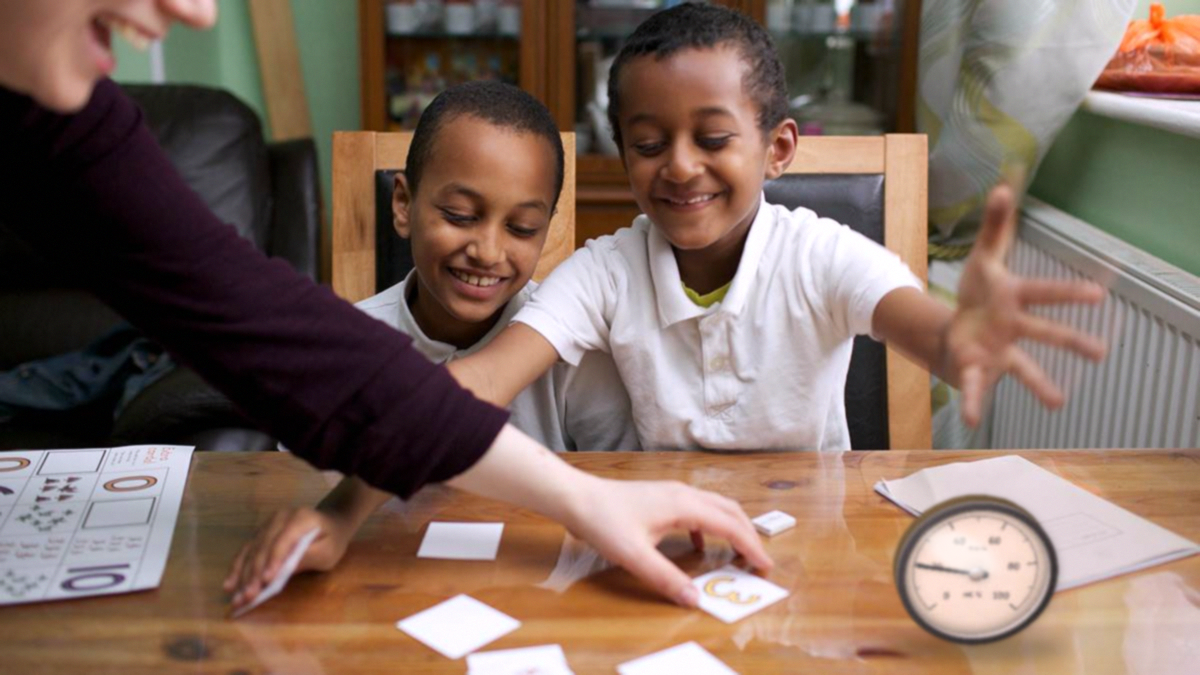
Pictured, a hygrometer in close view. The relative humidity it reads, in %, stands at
20 %
